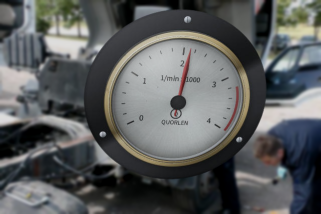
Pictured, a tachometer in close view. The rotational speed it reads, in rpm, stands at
2100 rpm
